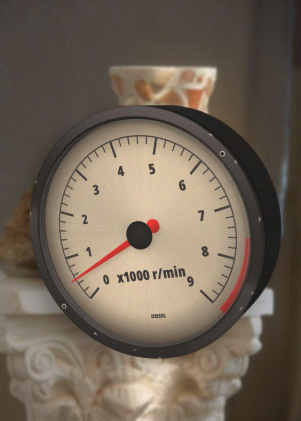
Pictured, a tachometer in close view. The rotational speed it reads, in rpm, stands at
500 rpm
